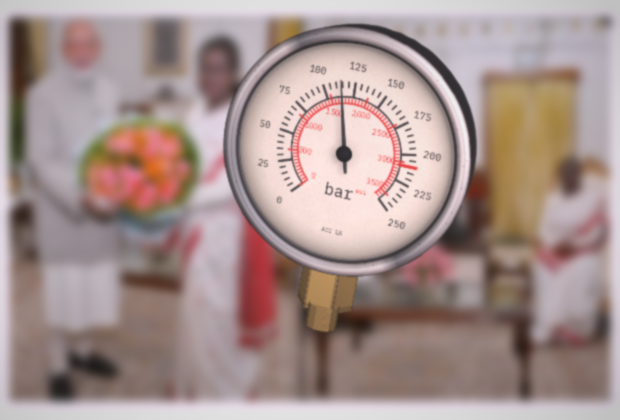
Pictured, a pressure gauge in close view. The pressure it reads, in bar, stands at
115 bar
